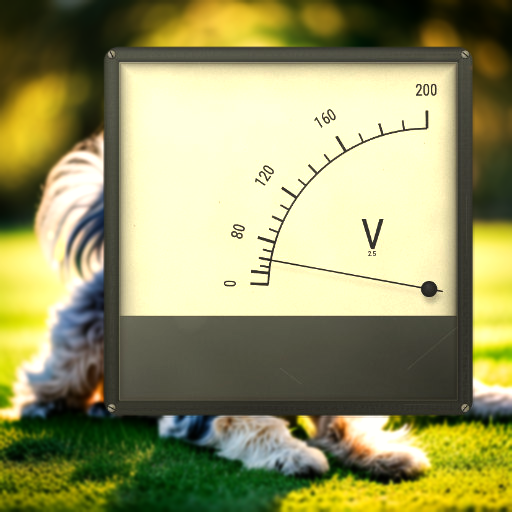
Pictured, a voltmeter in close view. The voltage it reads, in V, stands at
60 V
